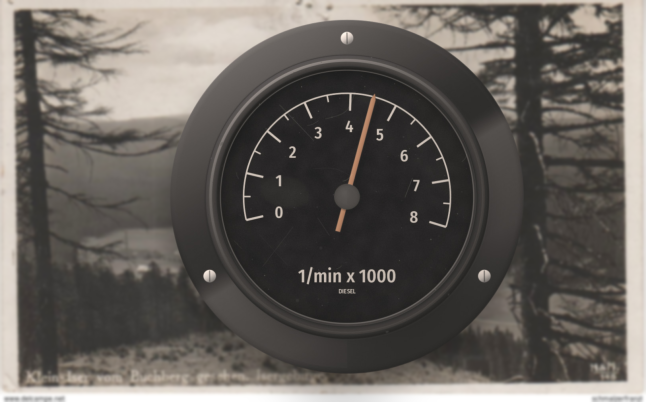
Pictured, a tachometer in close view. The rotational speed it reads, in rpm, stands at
4500 rpm
